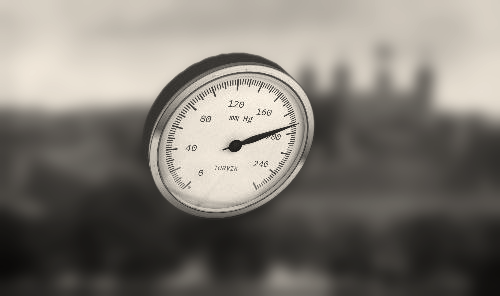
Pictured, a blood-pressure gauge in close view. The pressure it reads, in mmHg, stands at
190 mmHg
